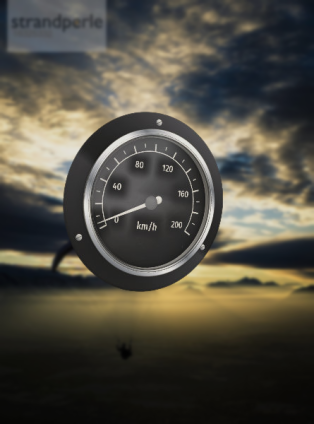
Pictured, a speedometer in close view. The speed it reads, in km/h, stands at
5 km/h
